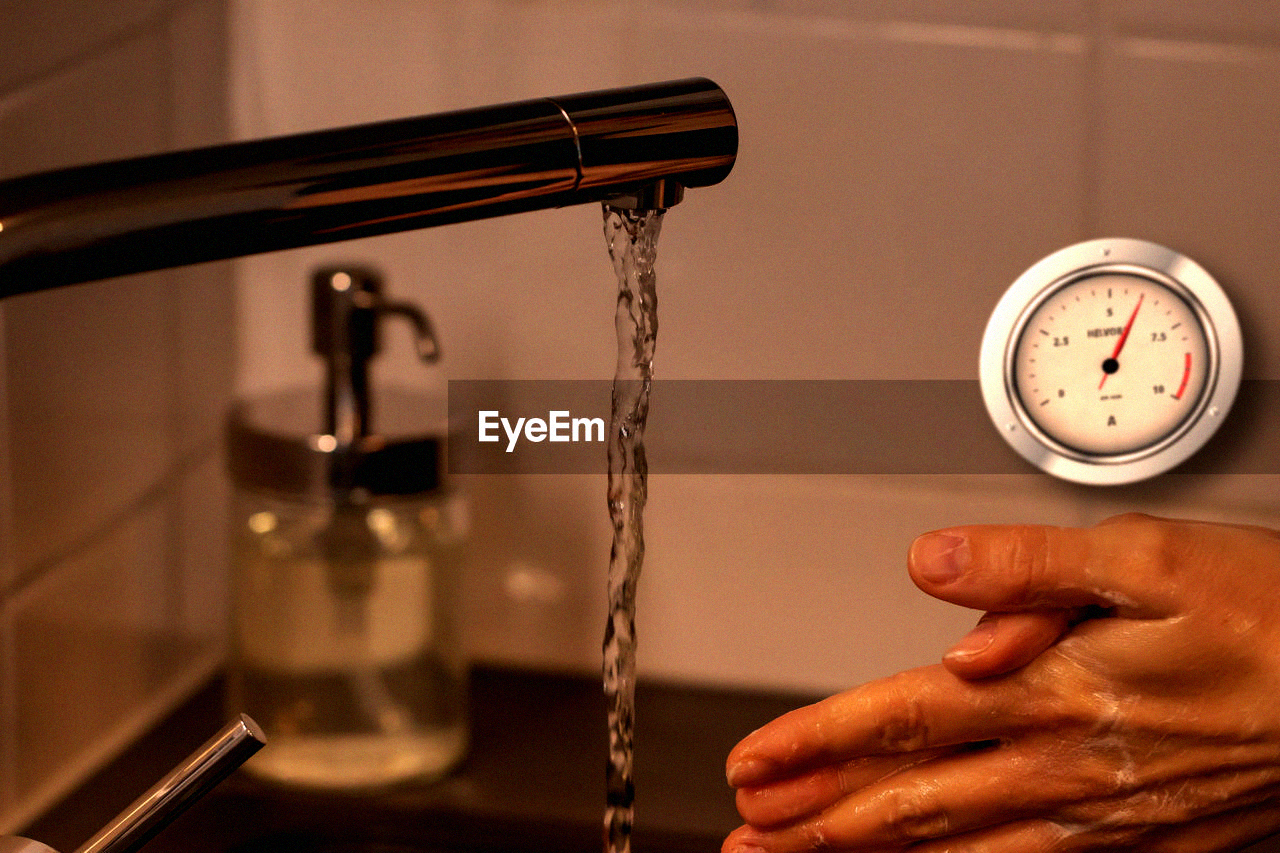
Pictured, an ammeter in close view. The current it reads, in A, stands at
6 A
